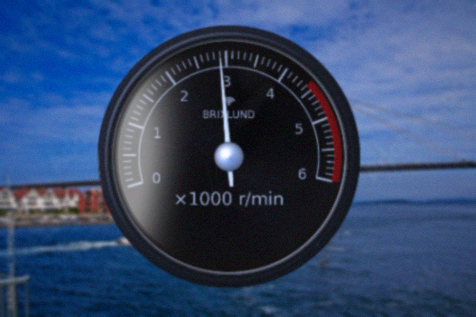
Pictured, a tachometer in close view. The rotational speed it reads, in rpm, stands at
2900 rpm
